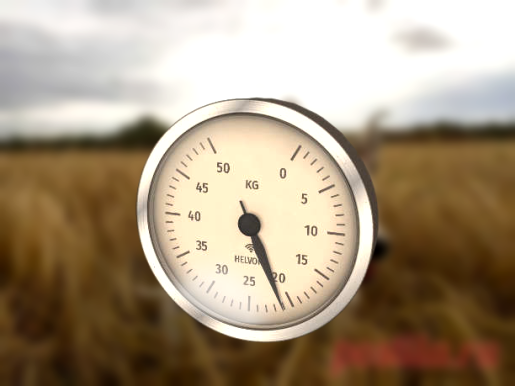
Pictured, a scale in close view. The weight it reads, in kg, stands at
21 kg
